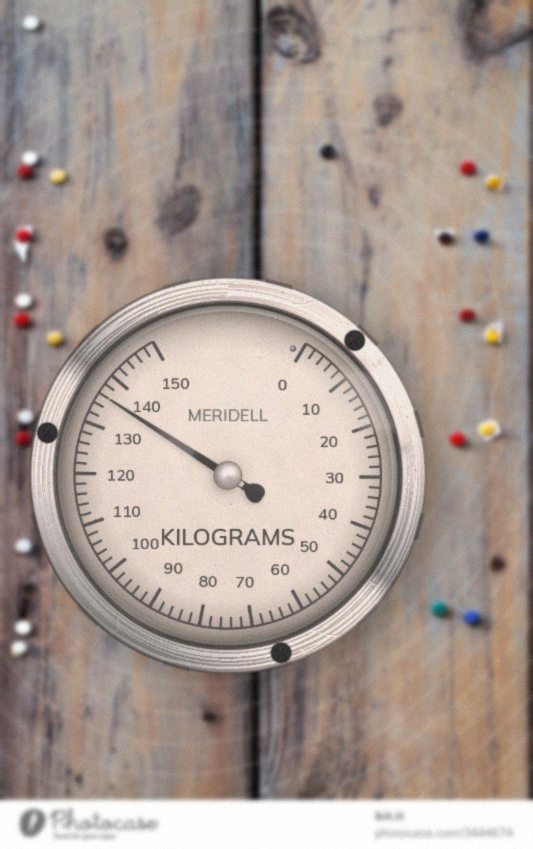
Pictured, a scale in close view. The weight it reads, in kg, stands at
136 kg
